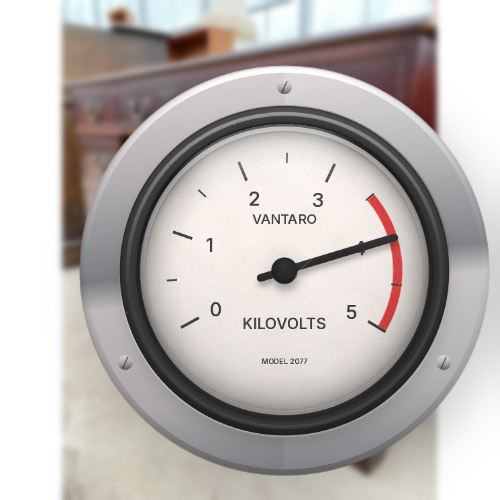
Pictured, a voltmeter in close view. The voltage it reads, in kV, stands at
4 kV
